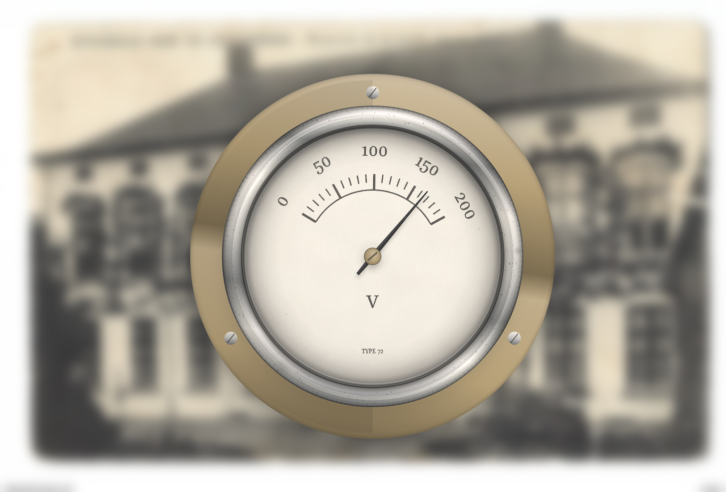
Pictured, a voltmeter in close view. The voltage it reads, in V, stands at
165 V
